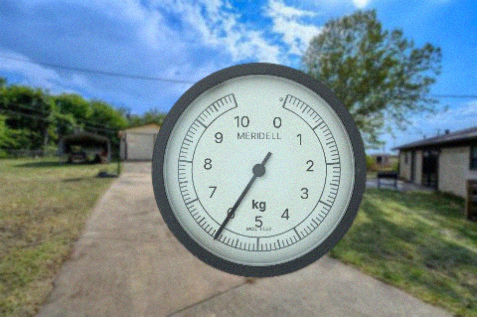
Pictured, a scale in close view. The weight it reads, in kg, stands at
6 kg
